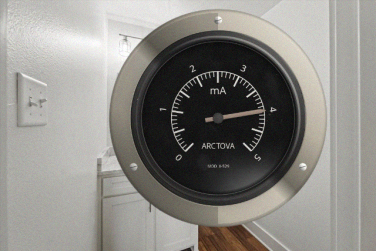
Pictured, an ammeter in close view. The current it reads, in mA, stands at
4 mA
